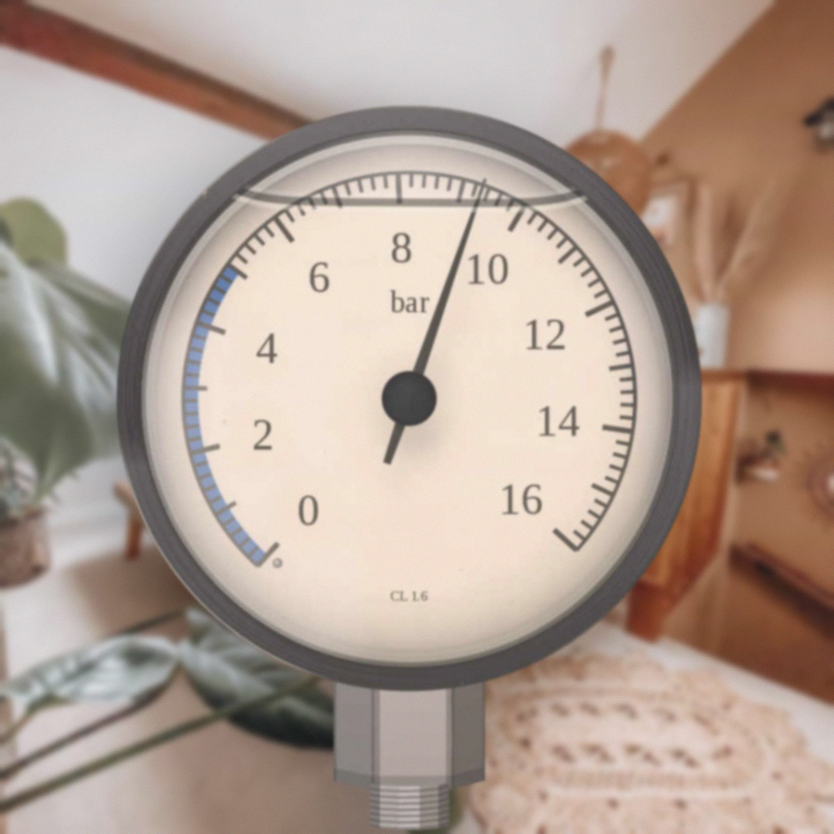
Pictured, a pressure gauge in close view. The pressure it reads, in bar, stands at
9.3 bar
